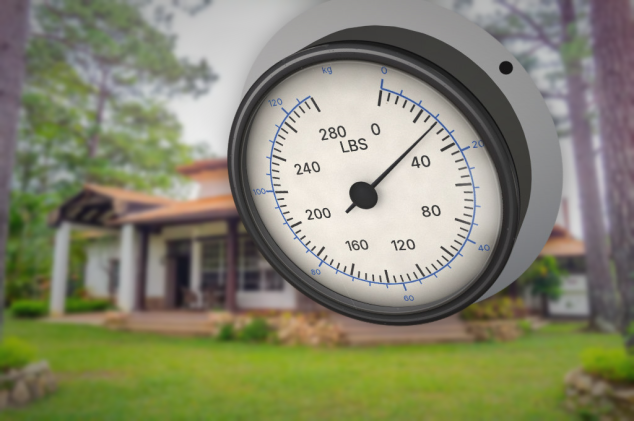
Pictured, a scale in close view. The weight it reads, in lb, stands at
28 lb
